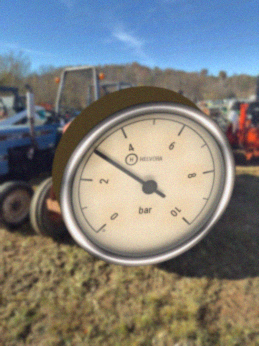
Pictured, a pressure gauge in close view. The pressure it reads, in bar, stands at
3 bar
